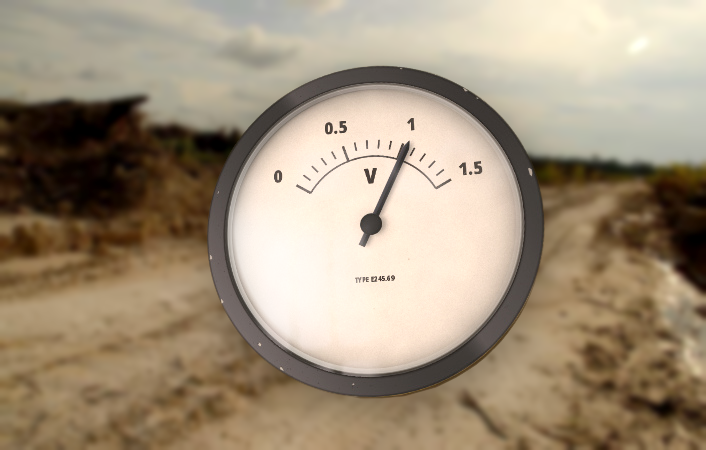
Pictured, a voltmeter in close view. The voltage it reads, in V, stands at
1.05 V
